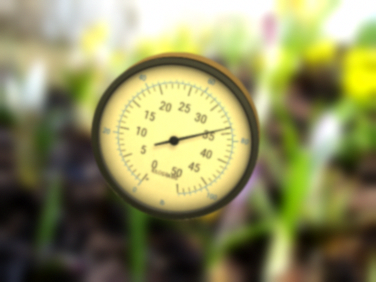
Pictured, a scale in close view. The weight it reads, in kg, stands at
34 kg
